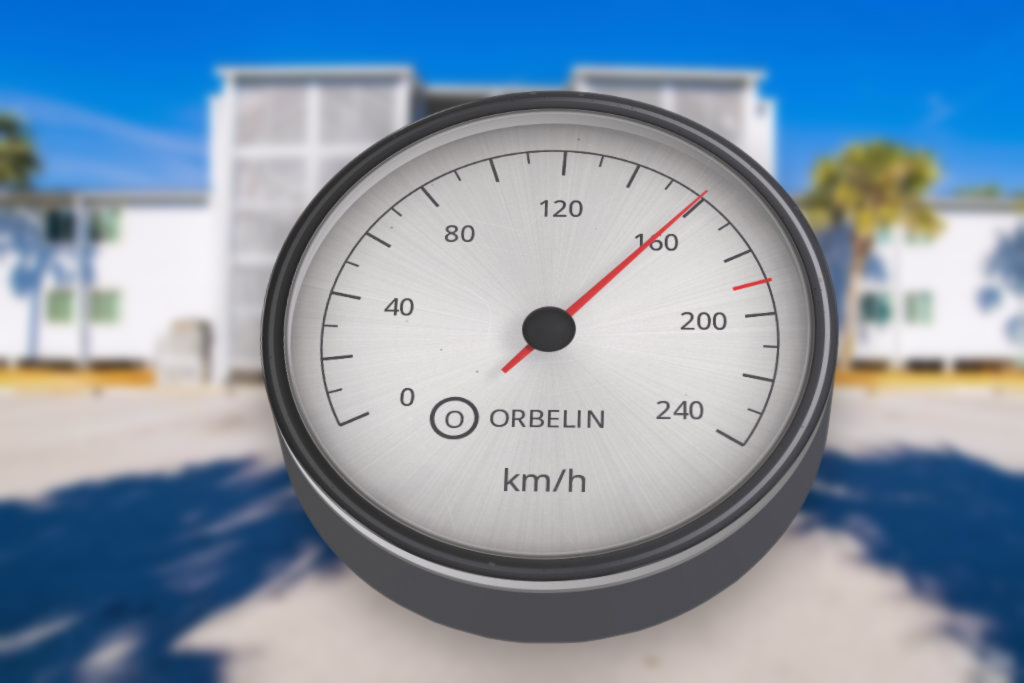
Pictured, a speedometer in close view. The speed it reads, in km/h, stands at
160 km/h
